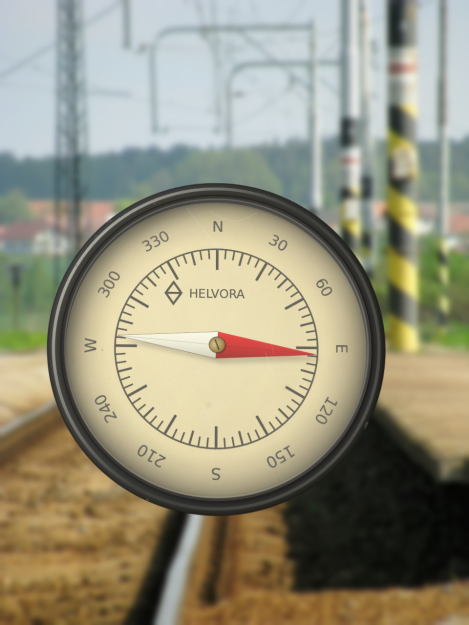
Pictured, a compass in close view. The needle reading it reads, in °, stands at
95 °
